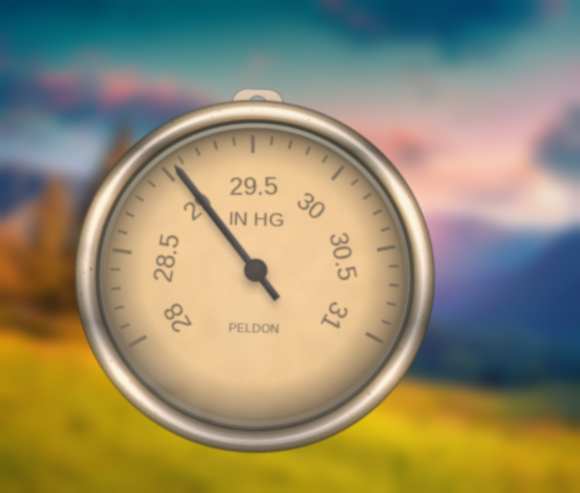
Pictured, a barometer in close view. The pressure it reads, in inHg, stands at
29.05 inHg
